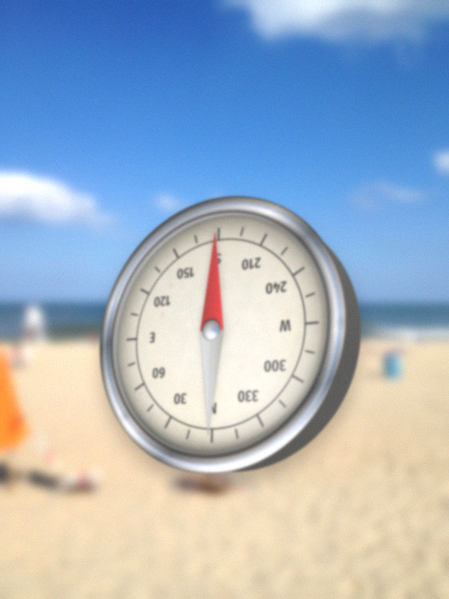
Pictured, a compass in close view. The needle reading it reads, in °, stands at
180 °
